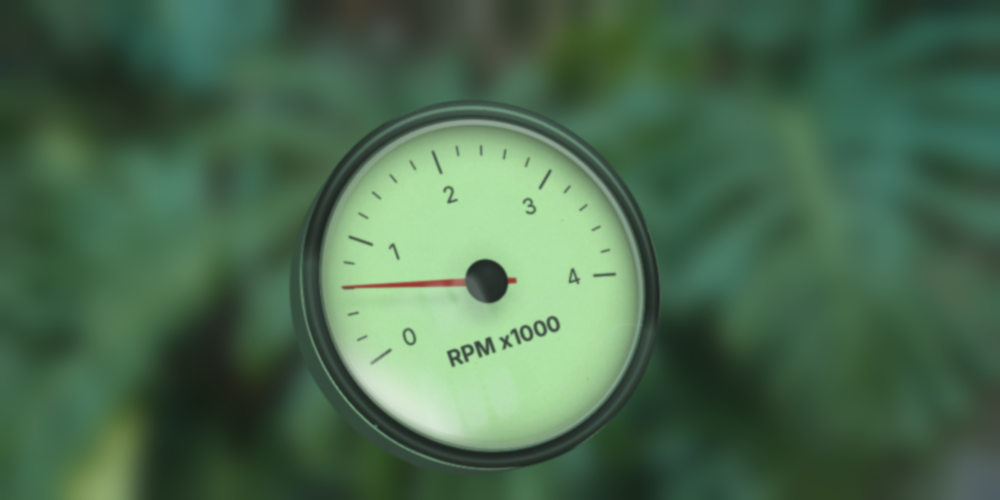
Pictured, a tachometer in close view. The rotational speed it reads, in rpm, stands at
600 rpm
